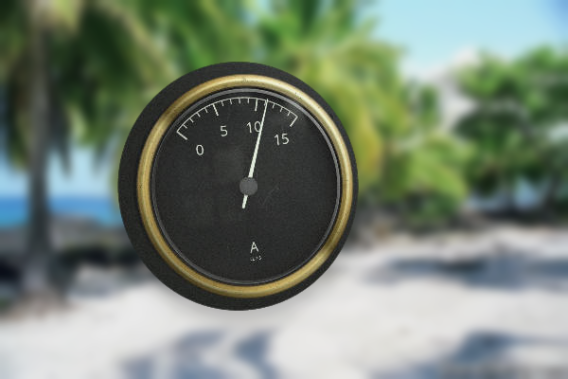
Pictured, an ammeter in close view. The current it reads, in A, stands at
11 A
